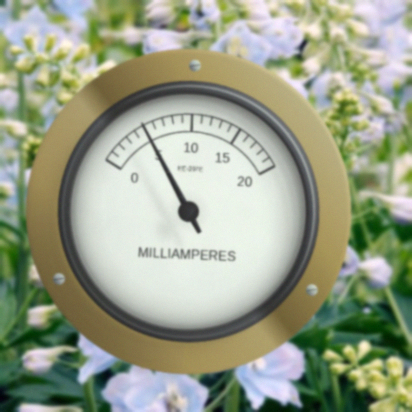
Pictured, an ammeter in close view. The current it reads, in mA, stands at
5 mA
